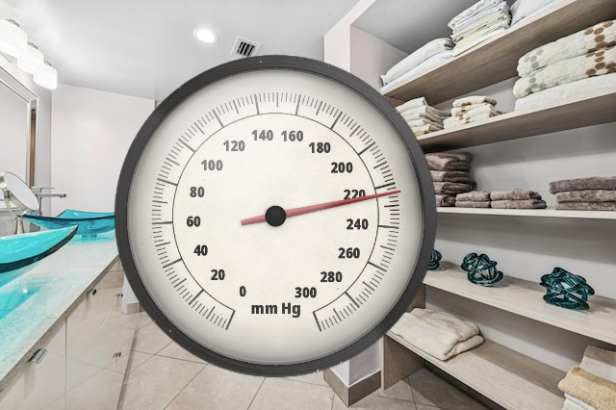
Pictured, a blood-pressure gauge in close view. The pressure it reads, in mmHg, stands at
224 mmHg
